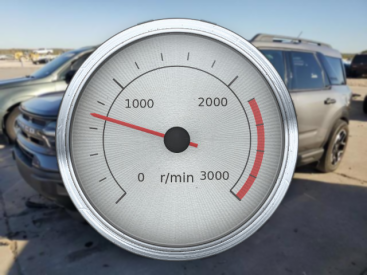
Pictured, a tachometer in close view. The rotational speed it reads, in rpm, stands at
700 rpm
